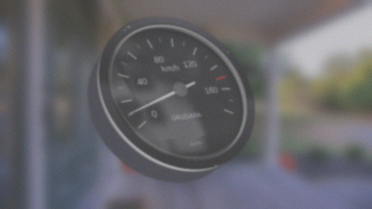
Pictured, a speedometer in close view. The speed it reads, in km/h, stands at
10 km/h
